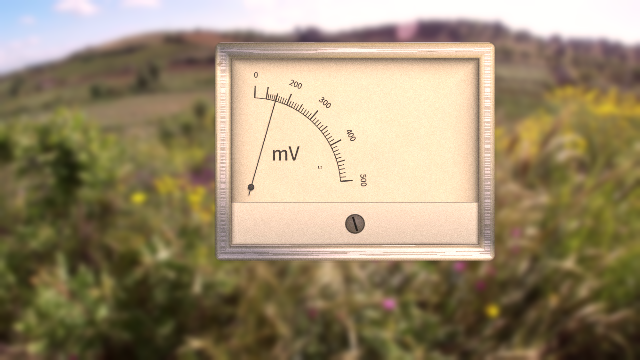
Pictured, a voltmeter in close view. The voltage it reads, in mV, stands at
150 mV
